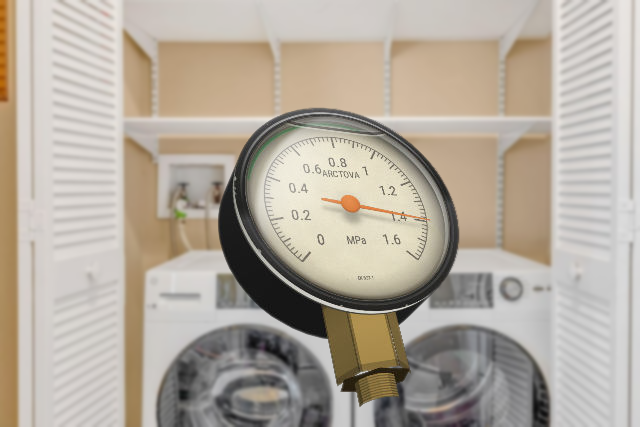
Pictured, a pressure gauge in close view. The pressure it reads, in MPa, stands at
1.4 MPa
